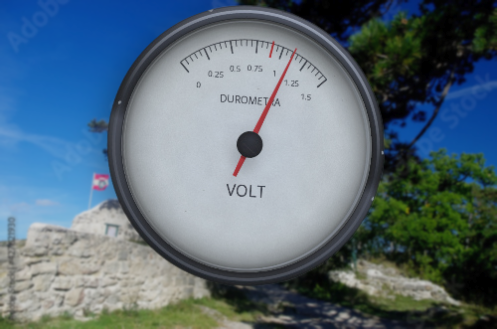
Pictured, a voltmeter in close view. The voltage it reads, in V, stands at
1.1 V
